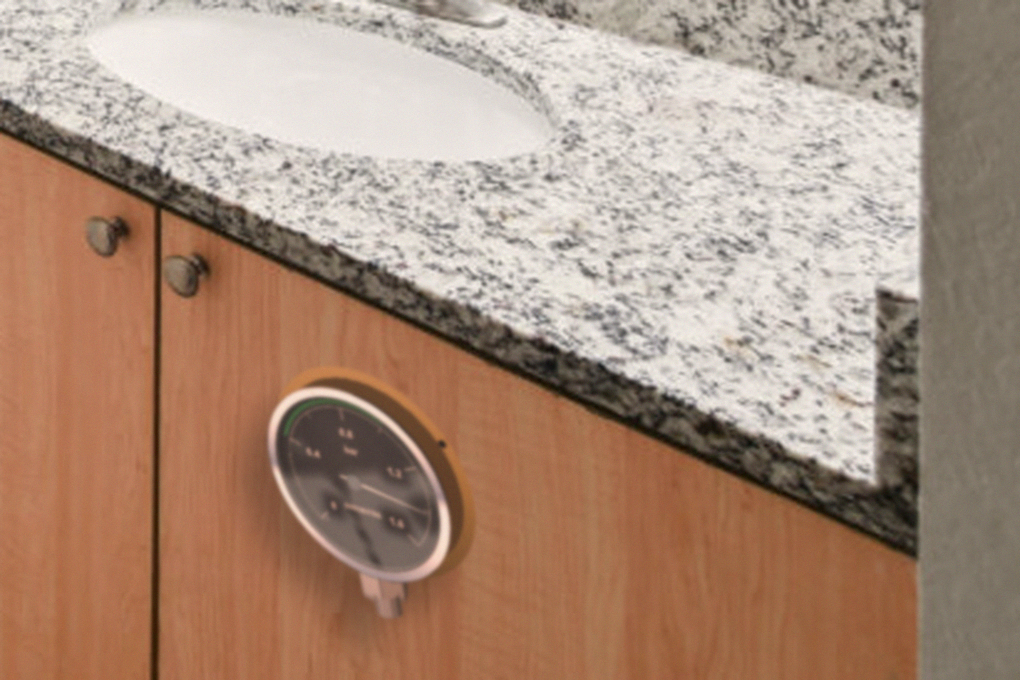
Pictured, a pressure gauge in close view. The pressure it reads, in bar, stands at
1.4 bar
